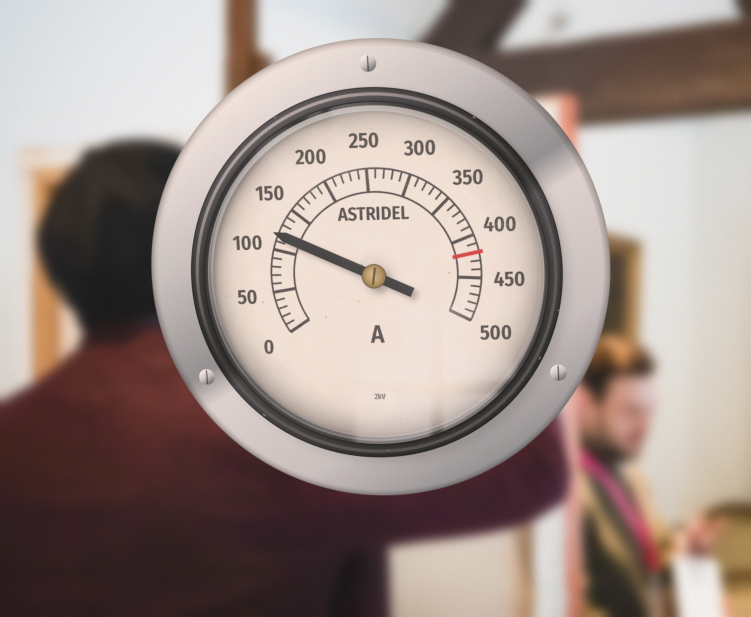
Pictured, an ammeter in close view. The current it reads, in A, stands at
120 A
